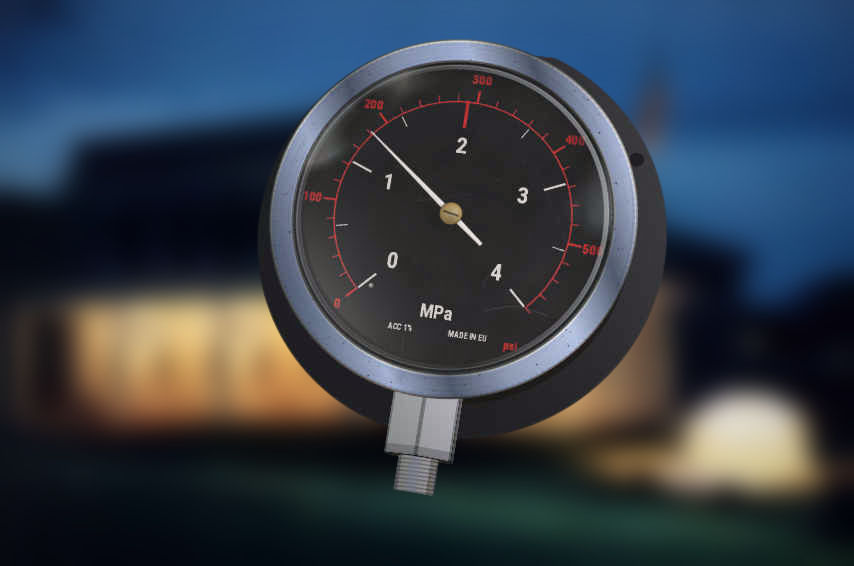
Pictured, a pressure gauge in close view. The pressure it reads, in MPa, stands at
1.25 MPa
